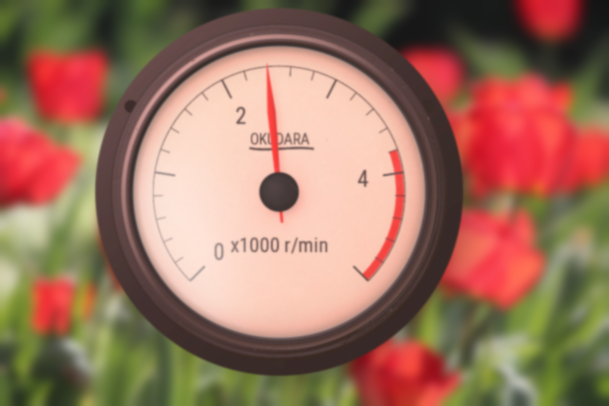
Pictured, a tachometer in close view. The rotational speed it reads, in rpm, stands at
2400 rpm
